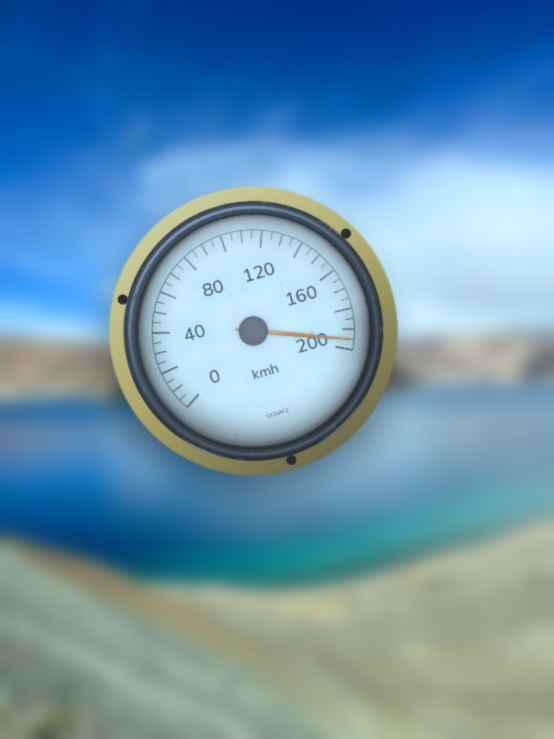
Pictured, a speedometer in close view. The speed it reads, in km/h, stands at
195 km/h
